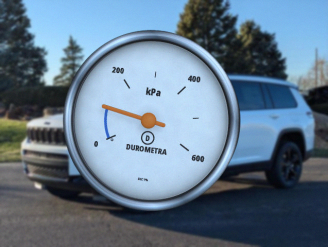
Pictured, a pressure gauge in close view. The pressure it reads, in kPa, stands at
100 kPa
